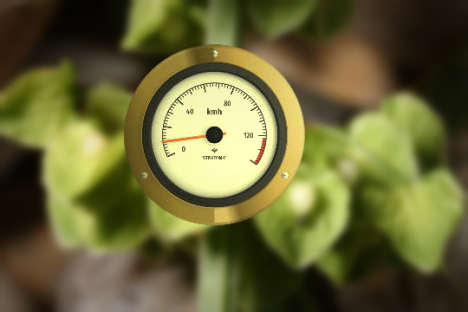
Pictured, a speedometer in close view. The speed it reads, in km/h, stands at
10 km/h
